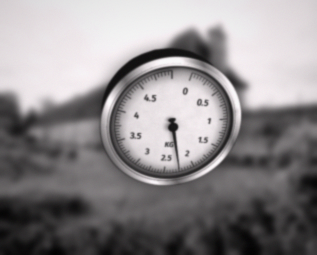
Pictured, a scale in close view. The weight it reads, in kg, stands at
2.25 kg
